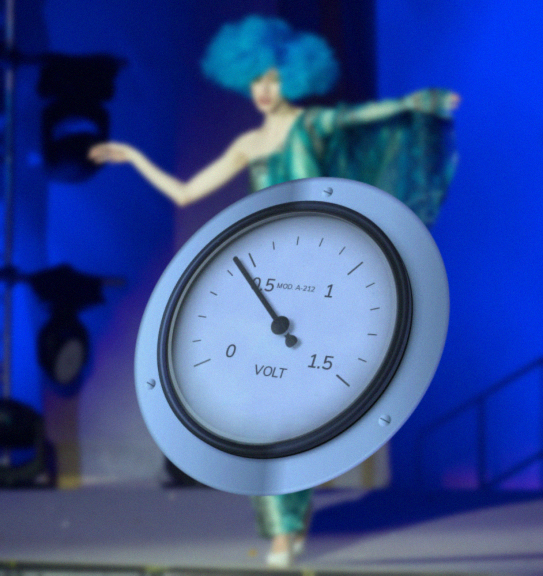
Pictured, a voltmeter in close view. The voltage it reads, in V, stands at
0.45 V
